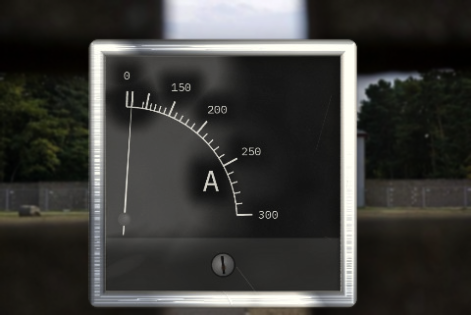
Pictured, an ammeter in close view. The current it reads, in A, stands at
50 A
